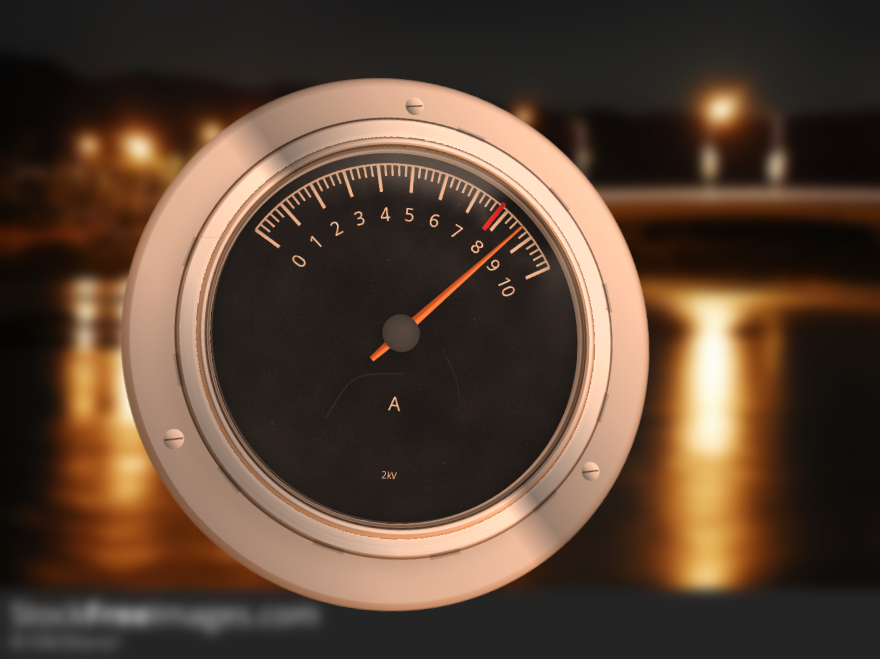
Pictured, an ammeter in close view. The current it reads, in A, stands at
8.6 A
